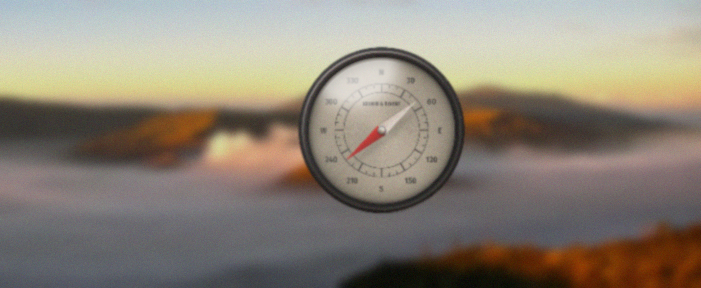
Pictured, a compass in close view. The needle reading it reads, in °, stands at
230 °
